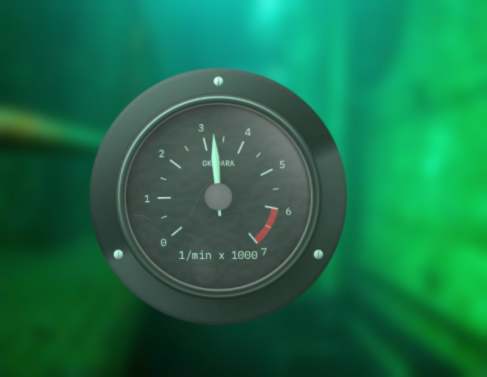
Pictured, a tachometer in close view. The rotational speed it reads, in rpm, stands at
3250 rpm
